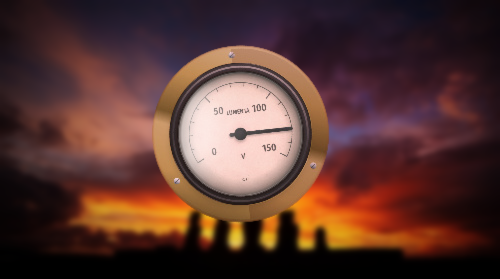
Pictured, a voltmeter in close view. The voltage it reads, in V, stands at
130 V
